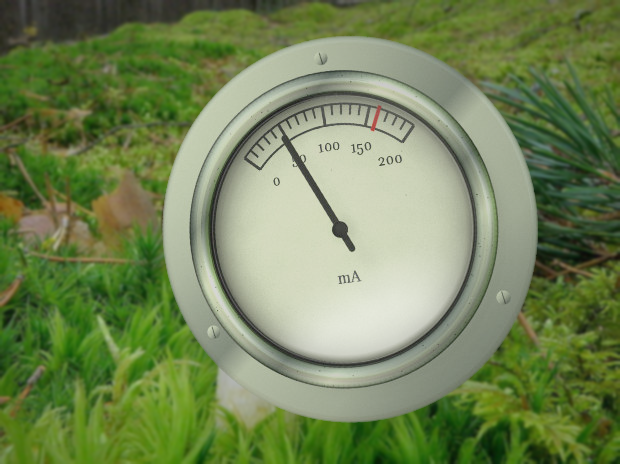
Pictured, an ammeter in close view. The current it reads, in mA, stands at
50 mA
